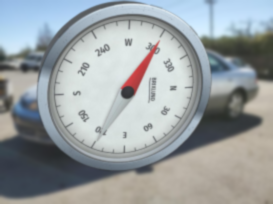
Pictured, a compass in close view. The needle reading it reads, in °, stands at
300 °
